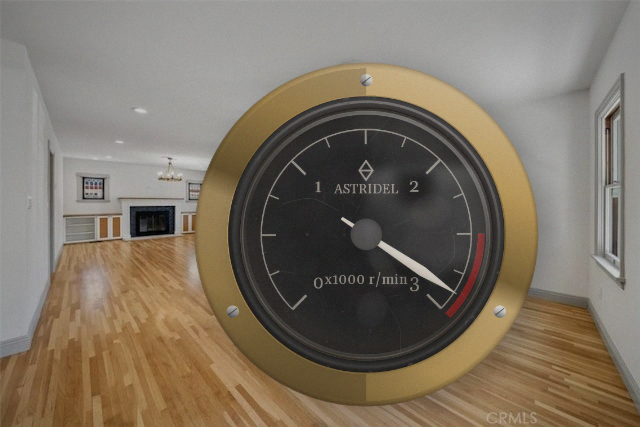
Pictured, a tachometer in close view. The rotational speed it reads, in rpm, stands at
2875 rpm
